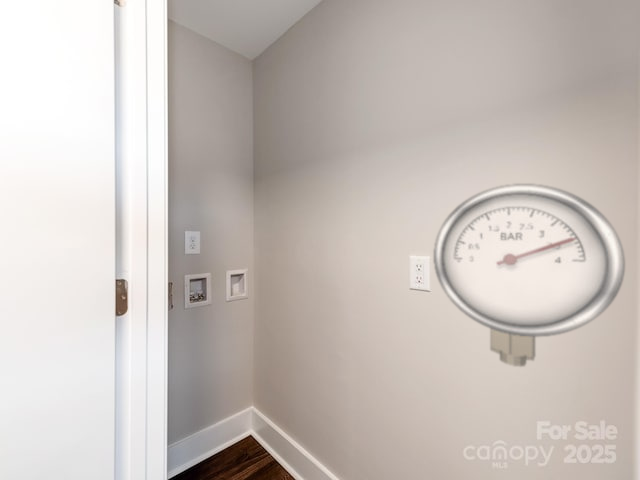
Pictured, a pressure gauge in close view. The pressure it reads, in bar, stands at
3.5 bar
